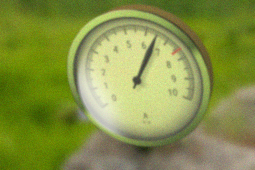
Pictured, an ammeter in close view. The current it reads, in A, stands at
6.5 A
